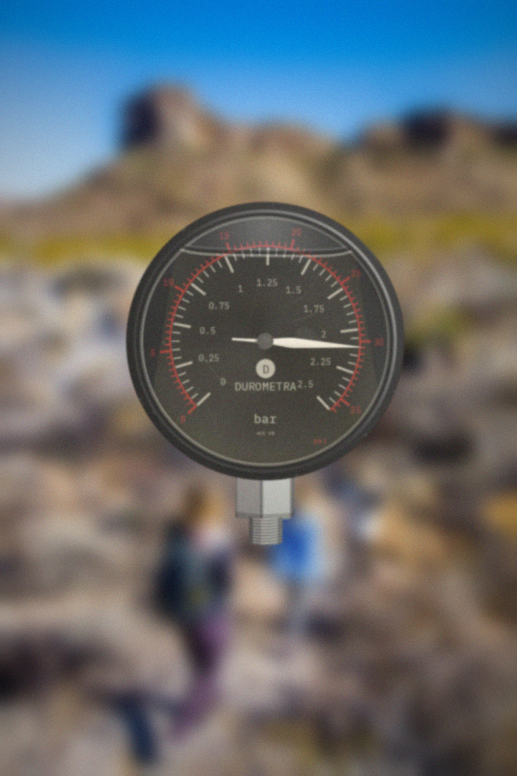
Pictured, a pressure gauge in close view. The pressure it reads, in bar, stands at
2.1 bar
